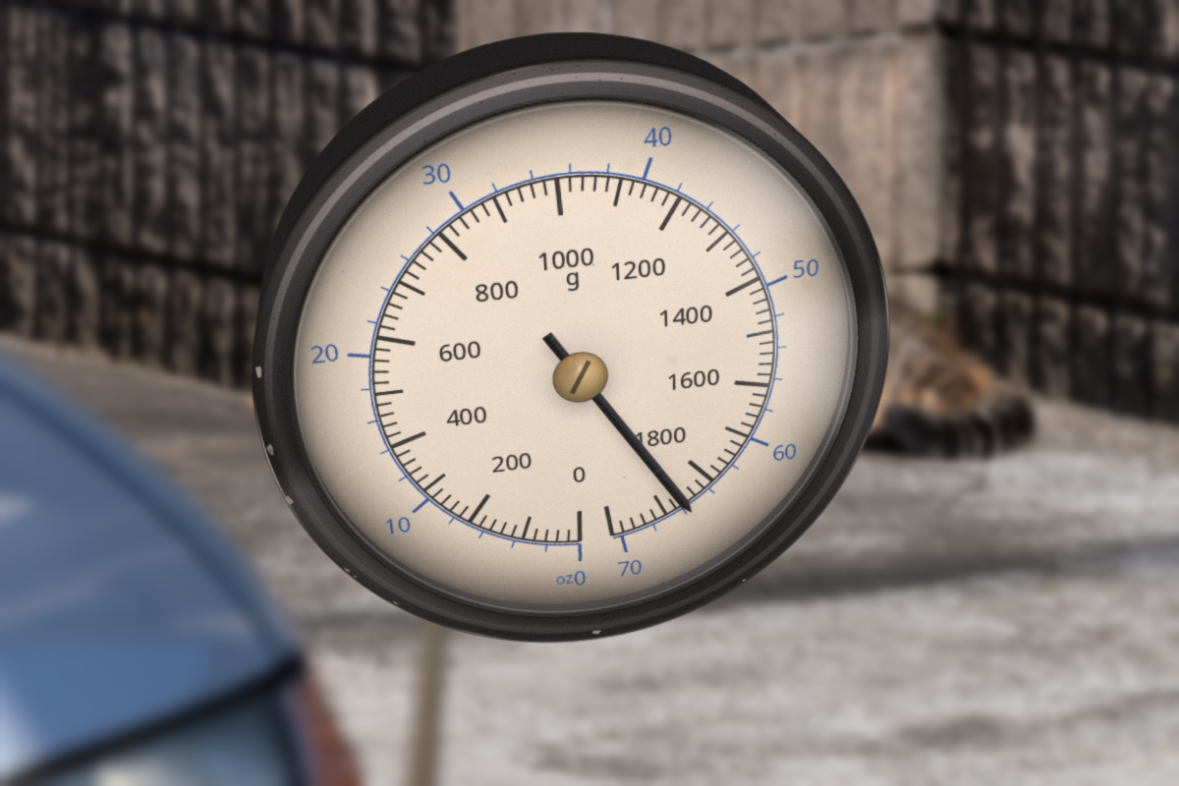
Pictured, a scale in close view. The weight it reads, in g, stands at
1860 g
